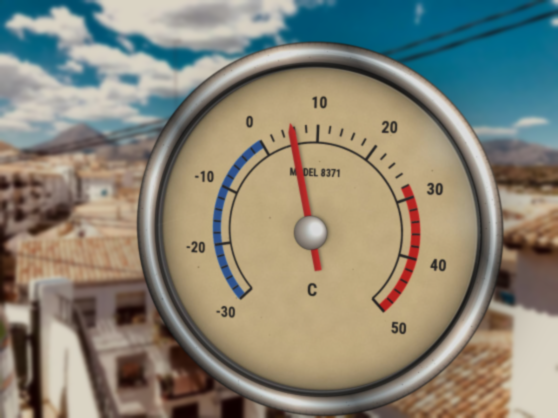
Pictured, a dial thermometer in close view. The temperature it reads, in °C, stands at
6 °C
